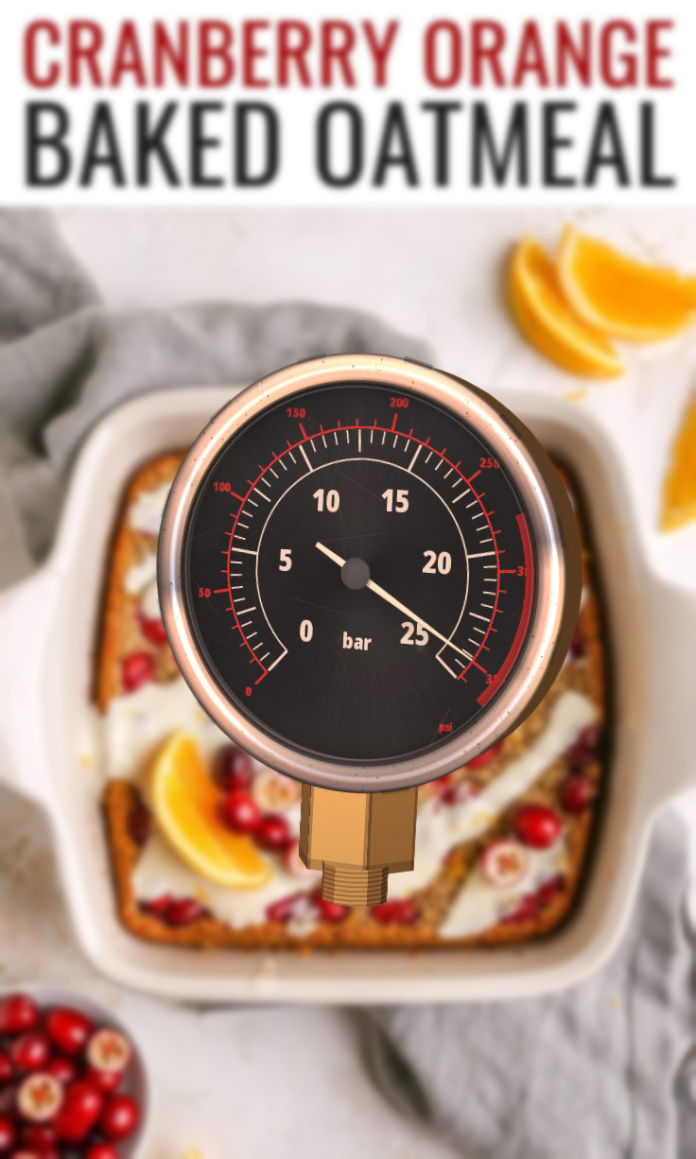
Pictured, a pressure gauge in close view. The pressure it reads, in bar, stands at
24 bar
